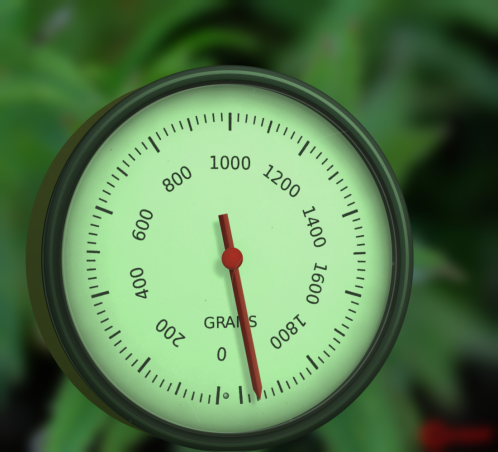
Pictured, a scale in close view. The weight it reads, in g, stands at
1960 g
